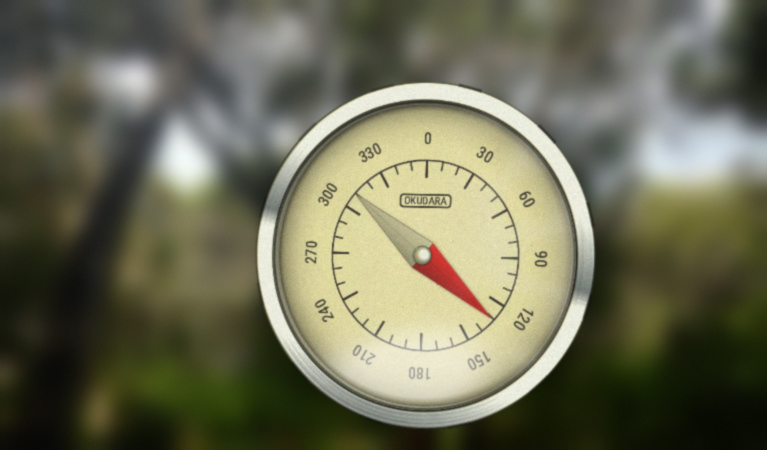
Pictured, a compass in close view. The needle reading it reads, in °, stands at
130 °
